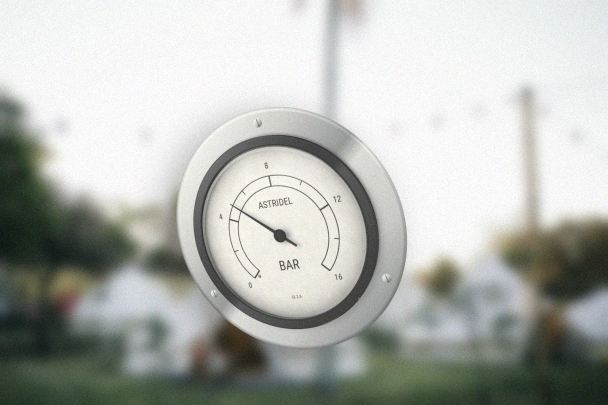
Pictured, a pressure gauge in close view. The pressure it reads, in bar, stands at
5 bar
